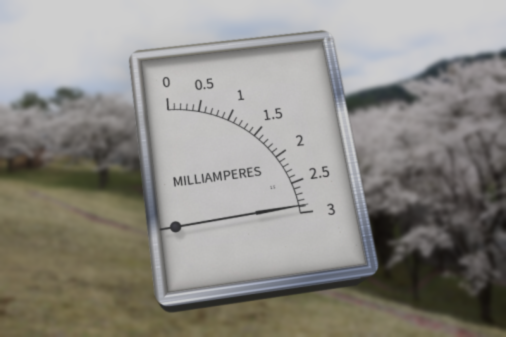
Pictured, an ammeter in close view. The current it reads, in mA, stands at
2.9 mA
